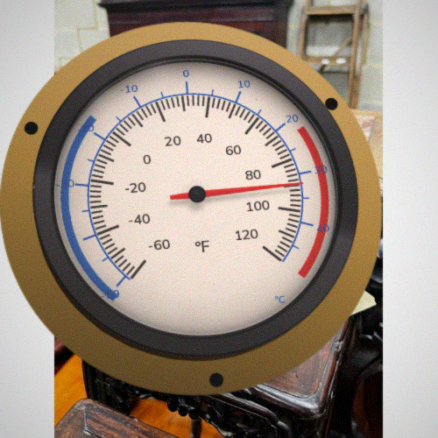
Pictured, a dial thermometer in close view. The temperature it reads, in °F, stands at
90 °F
